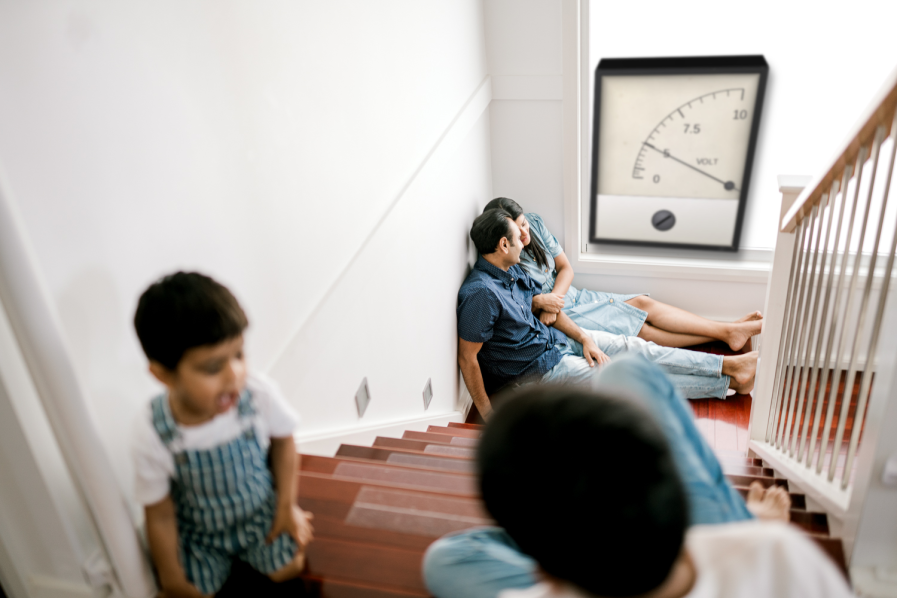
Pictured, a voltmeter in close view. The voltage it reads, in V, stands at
5 V
